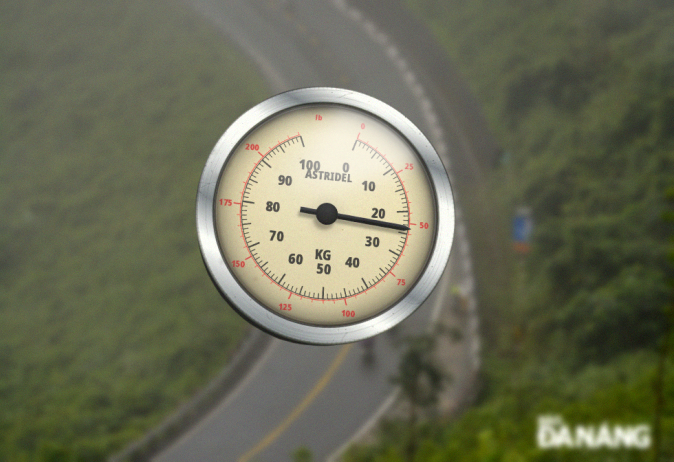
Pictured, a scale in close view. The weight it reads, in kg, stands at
24 kg
